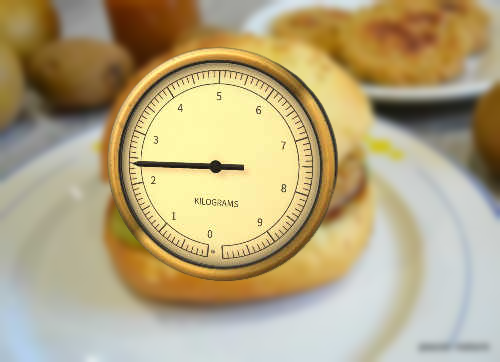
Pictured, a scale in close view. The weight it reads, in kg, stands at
2.4 kg
